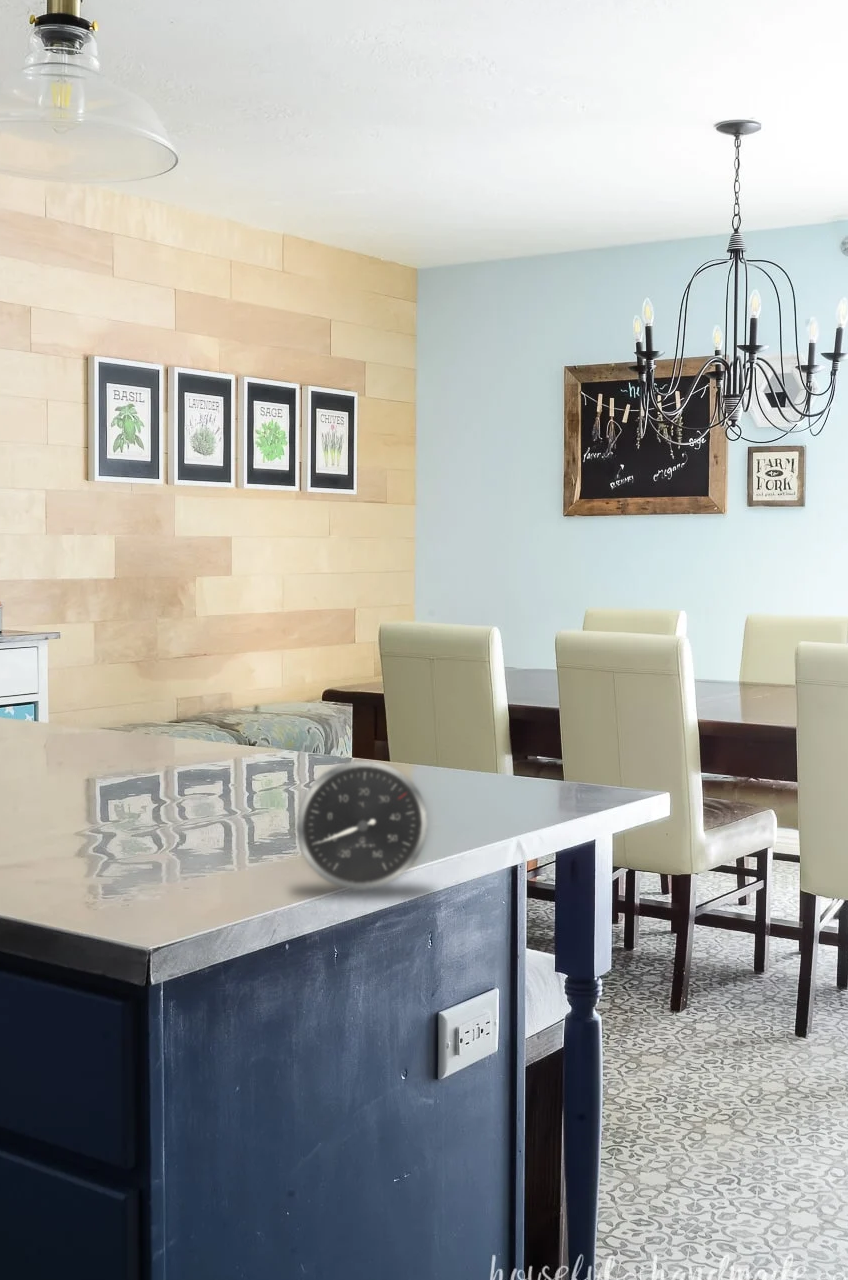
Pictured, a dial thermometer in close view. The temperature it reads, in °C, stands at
-10 °C
